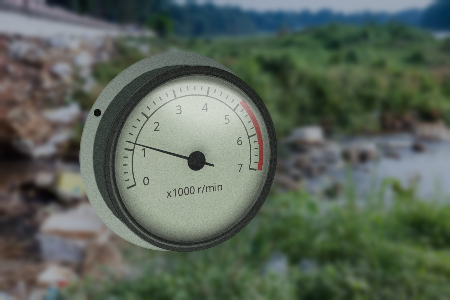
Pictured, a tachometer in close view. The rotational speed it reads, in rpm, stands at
1200 rpm
